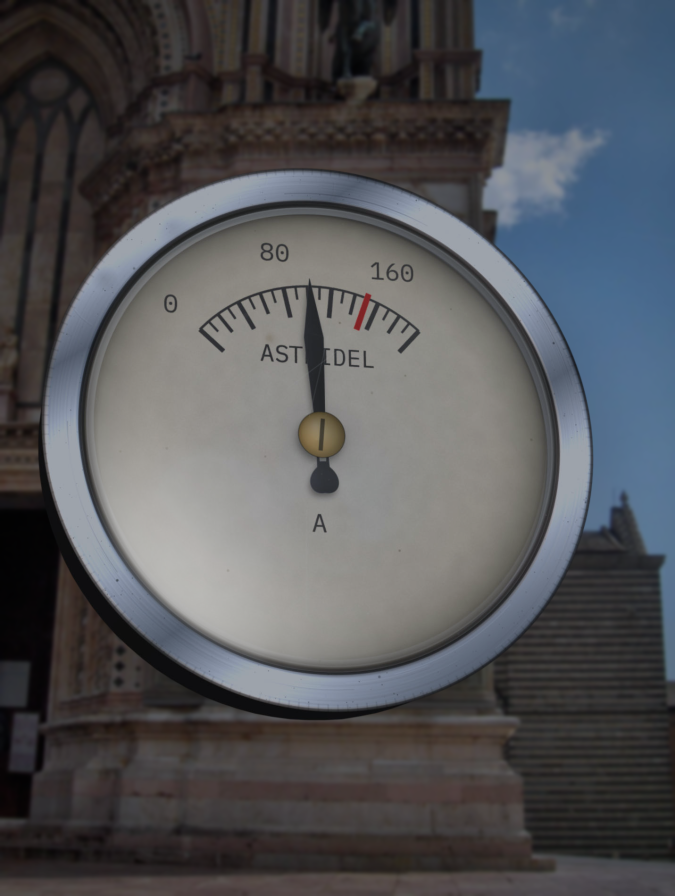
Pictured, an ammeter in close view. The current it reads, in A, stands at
100 A
